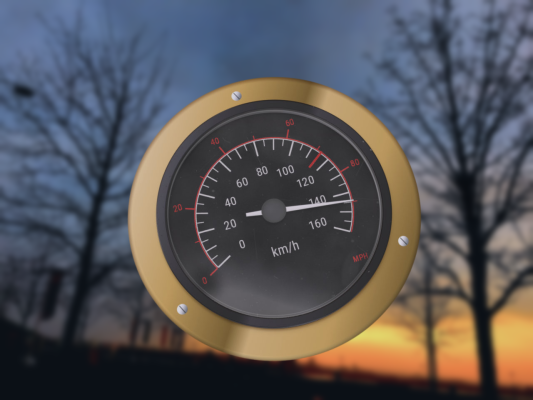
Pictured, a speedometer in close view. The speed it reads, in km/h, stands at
145 km/h
